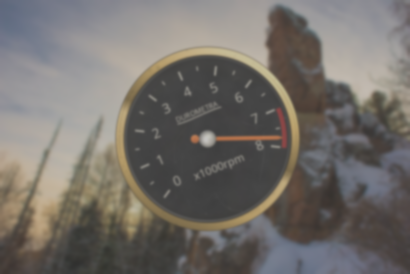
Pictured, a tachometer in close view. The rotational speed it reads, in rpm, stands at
7750 rpm
